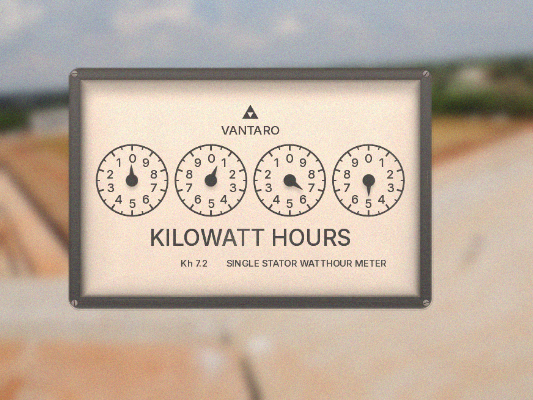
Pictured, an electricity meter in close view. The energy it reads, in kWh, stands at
65 kWh
